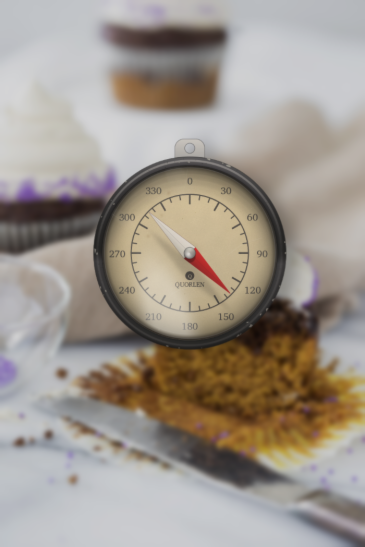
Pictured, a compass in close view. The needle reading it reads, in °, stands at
135 °
